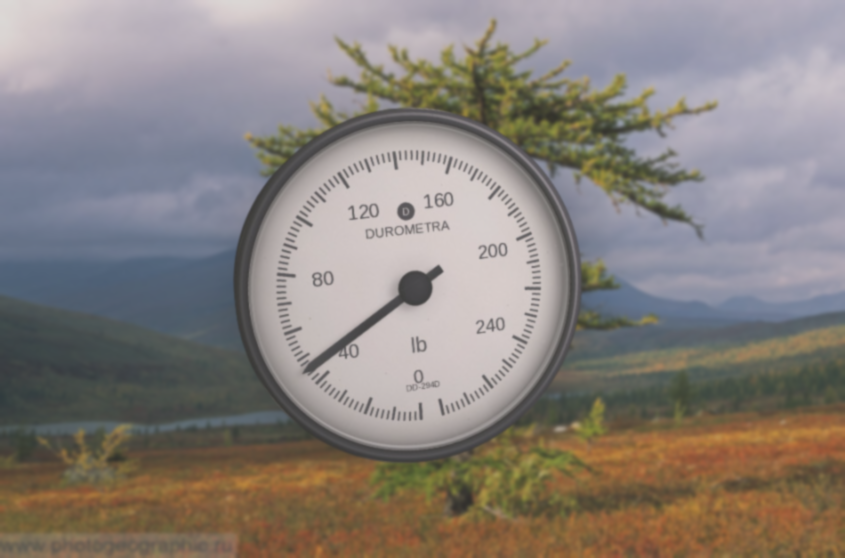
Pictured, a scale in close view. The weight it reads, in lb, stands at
46 lb
